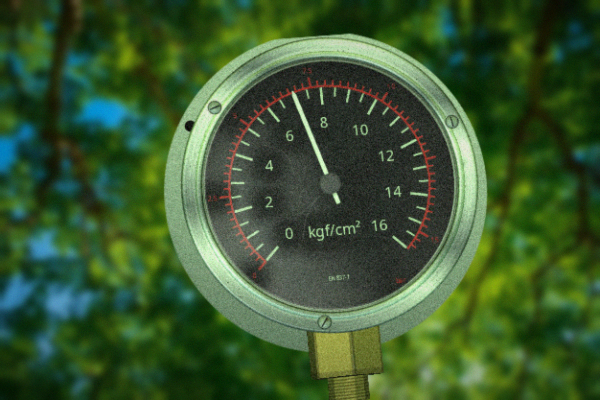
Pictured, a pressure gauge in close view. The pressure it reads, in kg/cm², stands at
7 kg/cm²
